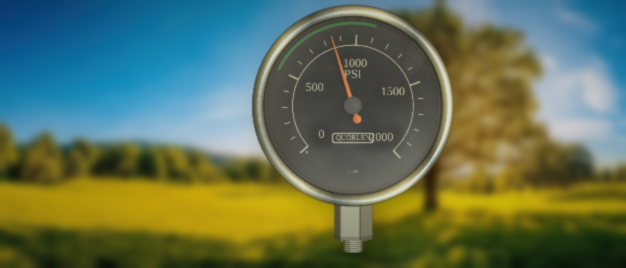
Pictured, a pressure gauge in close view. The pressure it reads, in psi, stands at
850 psi
